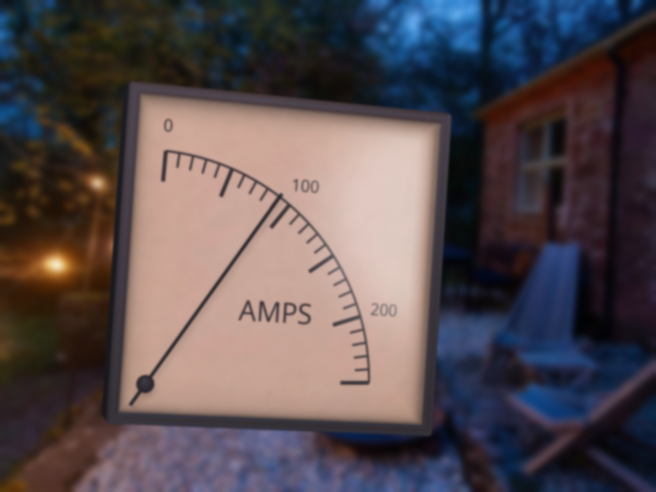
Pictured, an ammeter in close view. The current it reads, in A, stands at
90 A
